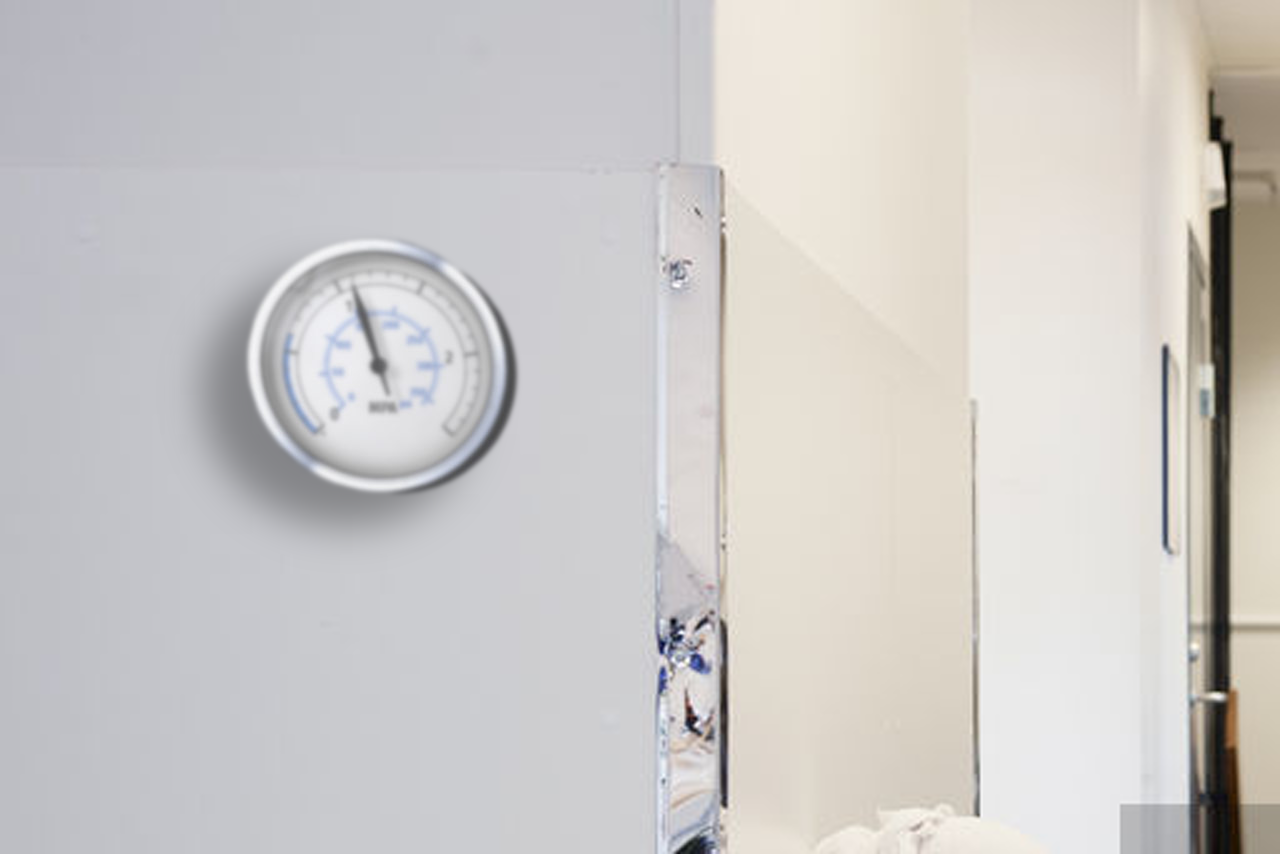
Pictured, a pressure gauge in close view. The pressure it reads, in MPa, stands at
1.1 MPa
